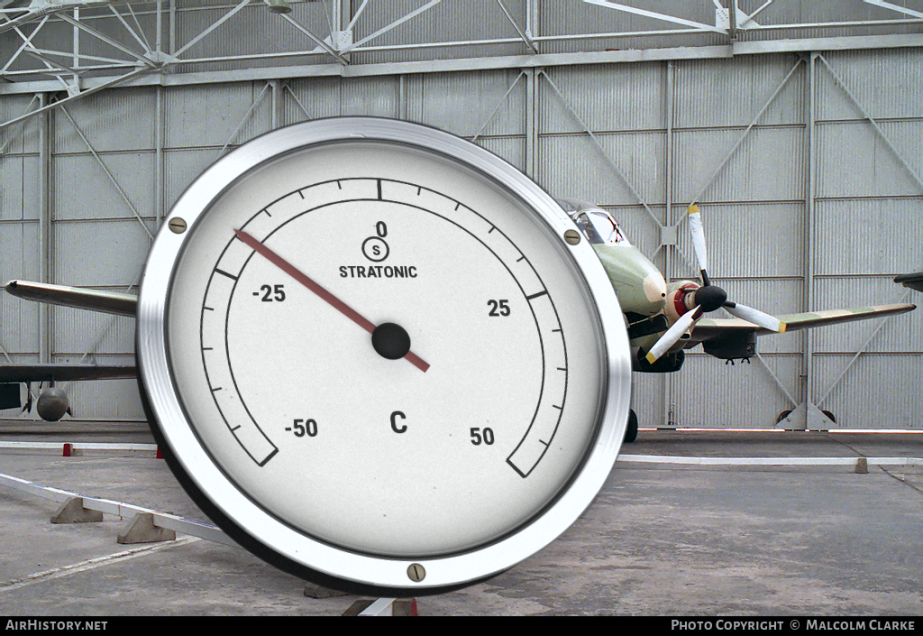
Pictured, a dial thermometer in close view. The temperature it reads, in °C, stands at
-20 °C
